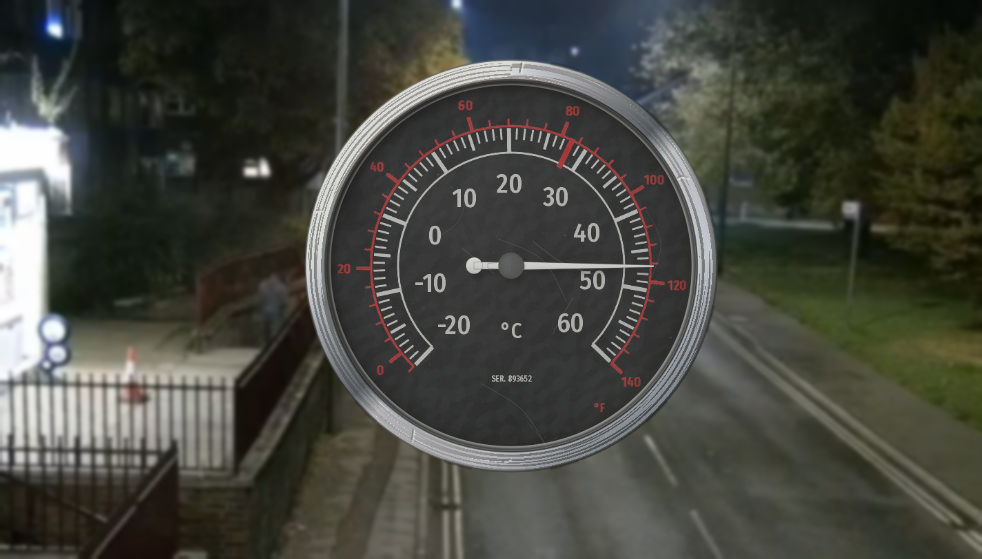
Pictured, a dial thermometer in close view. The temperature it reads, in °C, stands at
47 °C
